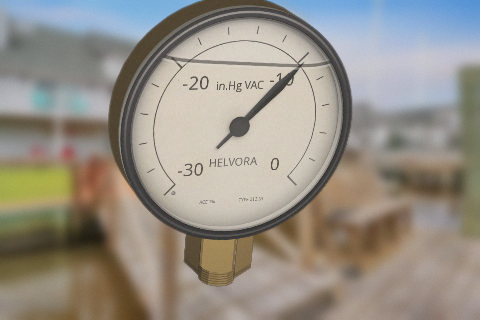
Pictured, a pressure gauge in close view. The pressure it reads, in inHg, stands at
-10 inHg
